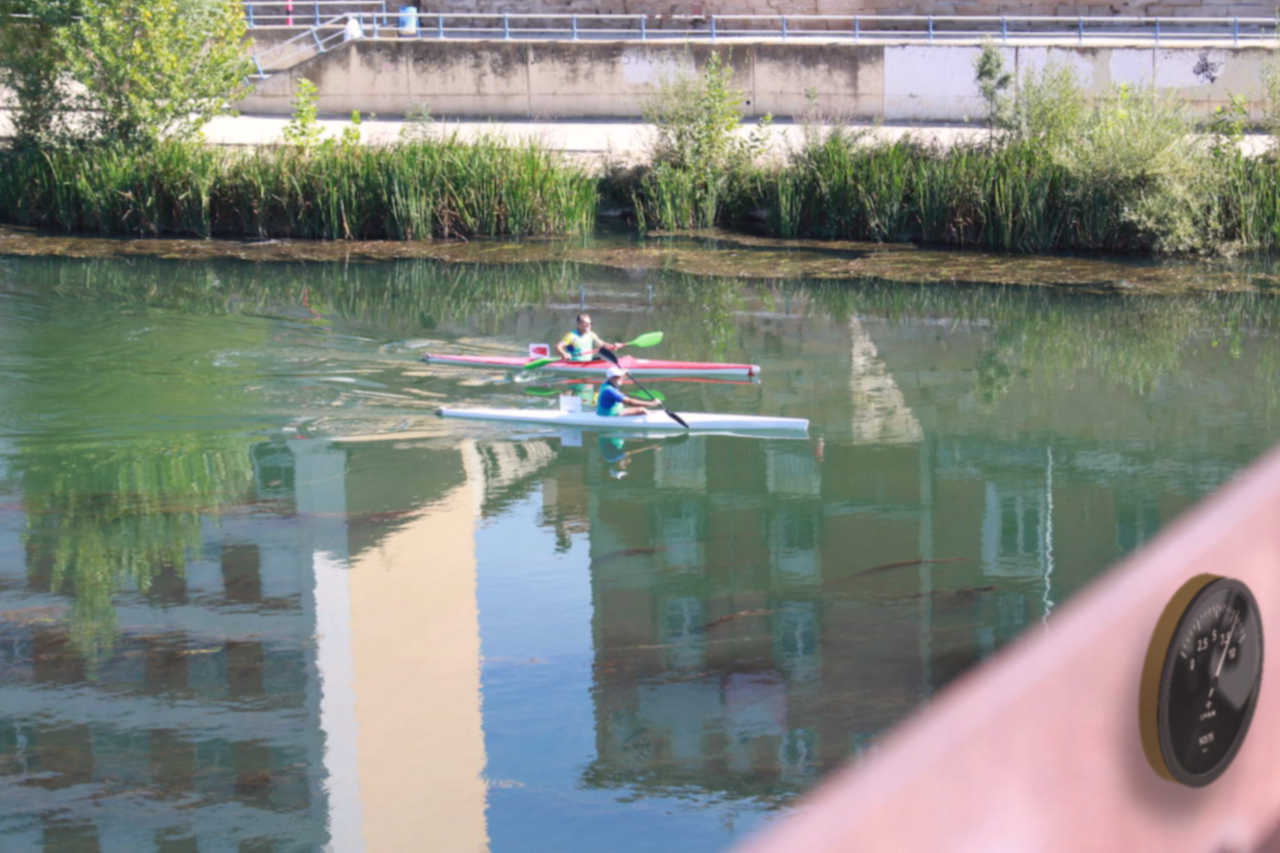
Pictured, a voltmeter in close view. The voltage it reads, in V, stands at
7.5 V
